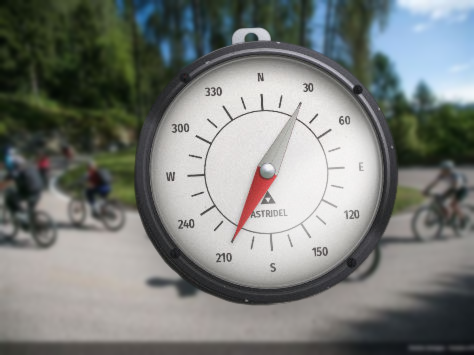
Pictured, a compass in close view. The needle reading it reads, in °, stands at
210 °
